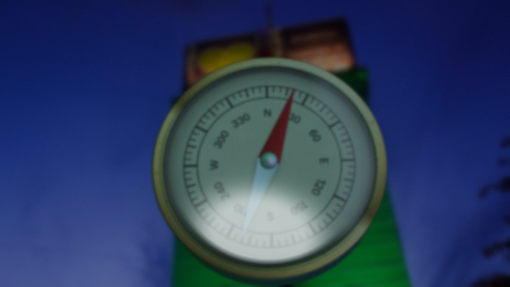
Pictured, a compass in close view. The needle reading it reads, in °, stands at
20 °
